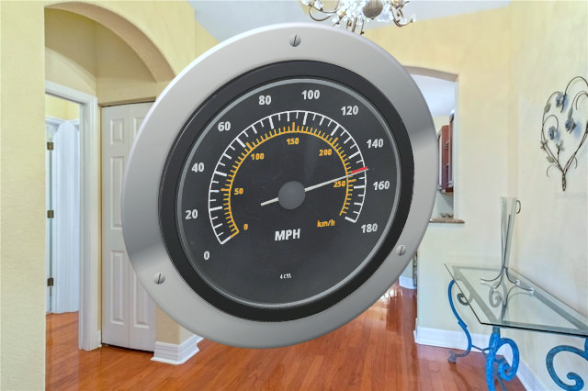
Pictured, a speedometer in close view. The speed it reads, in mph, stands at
150 mph
